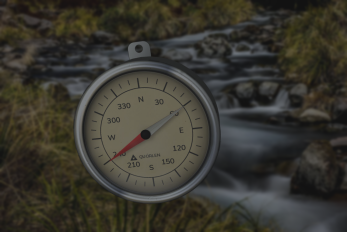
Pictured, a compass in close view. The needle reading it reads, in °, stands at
240 °
